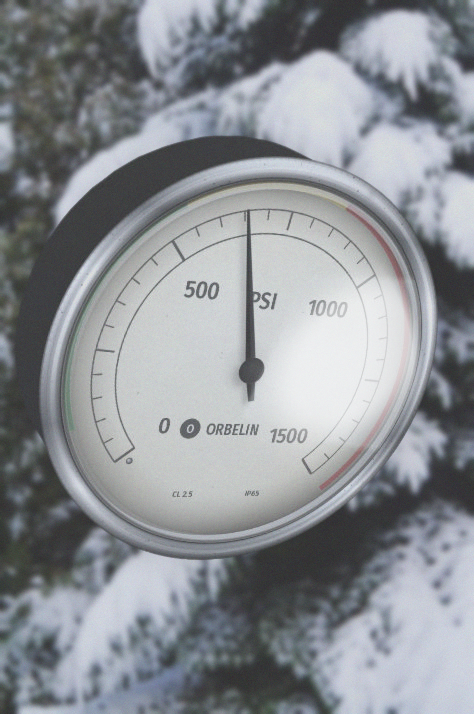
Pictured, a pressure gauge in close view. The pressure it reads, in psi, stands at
650 psi
